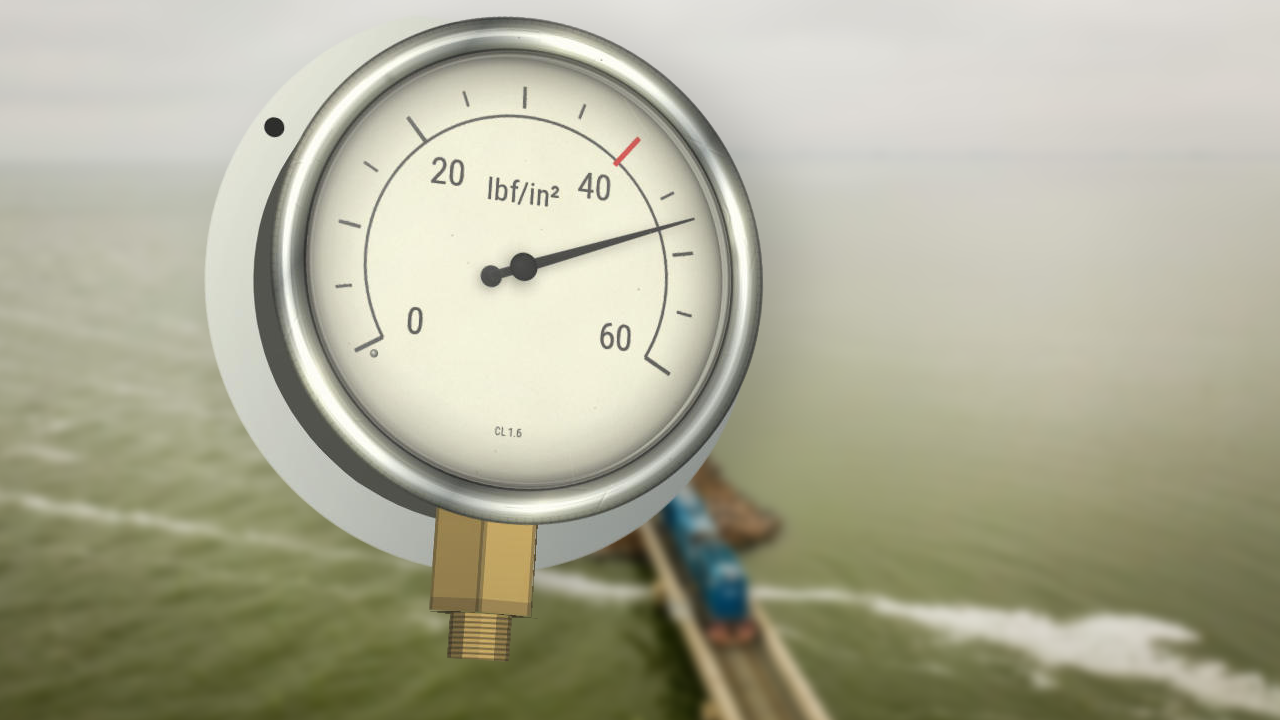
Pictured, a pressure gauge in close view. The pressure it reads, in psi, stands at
47.5 psi
